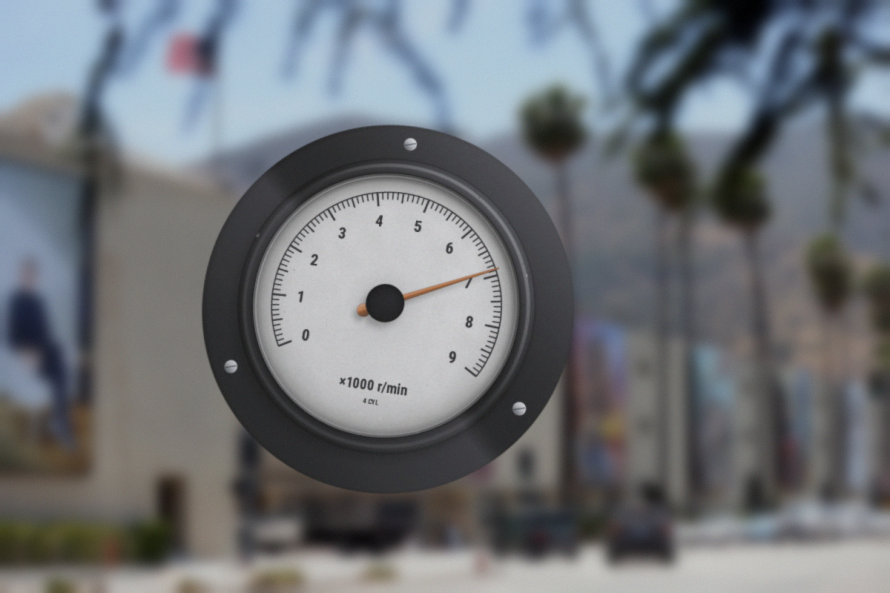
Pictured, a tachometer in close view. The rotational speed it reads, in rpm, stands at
6900 rpm
